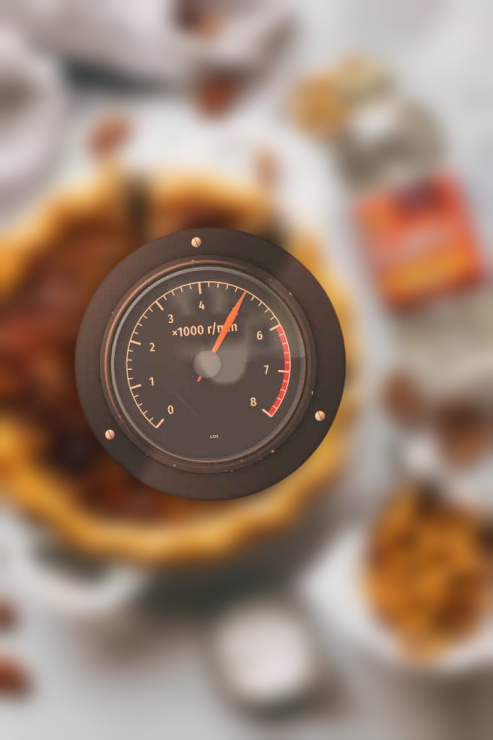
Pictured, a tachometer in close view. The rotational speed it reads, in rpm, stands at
5000 rpm
